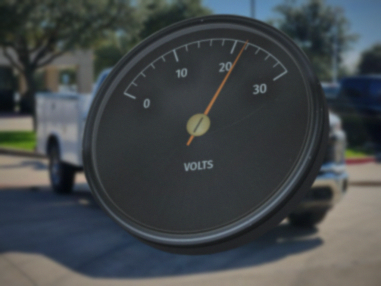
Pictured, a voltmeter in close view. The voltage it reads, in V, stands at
22 V
